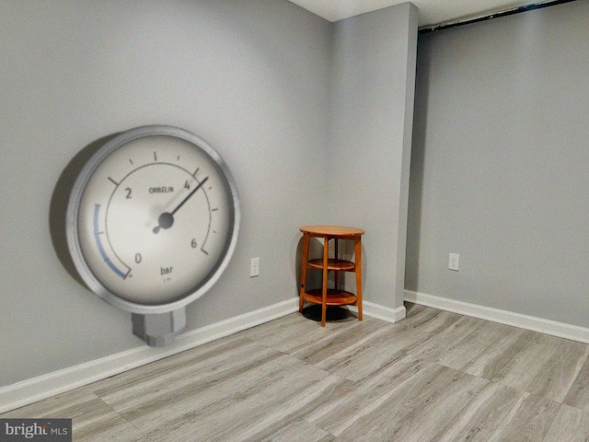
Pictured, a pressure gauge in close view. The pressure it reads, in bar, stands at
4.25 bar
